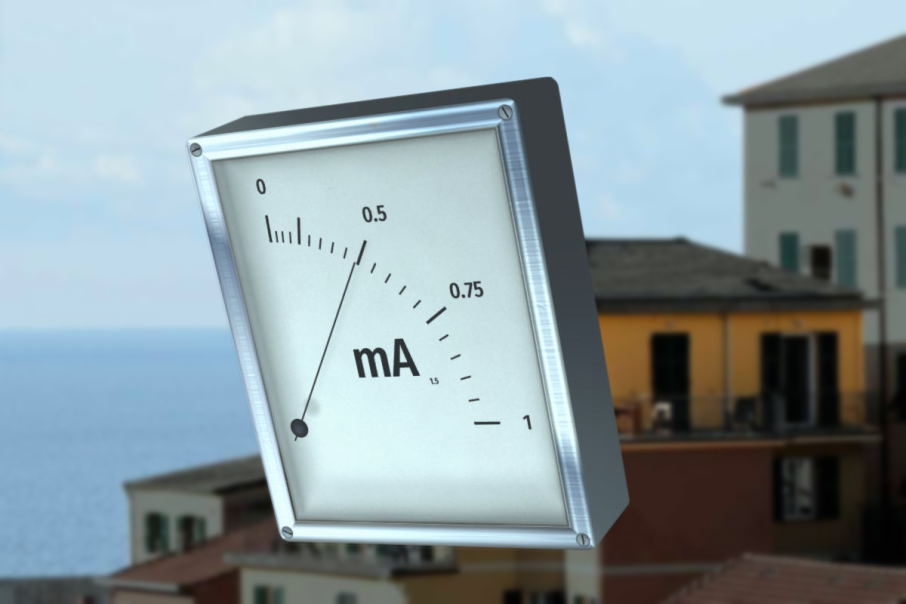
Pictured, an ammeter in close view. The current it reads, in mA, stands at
0.5 mA
